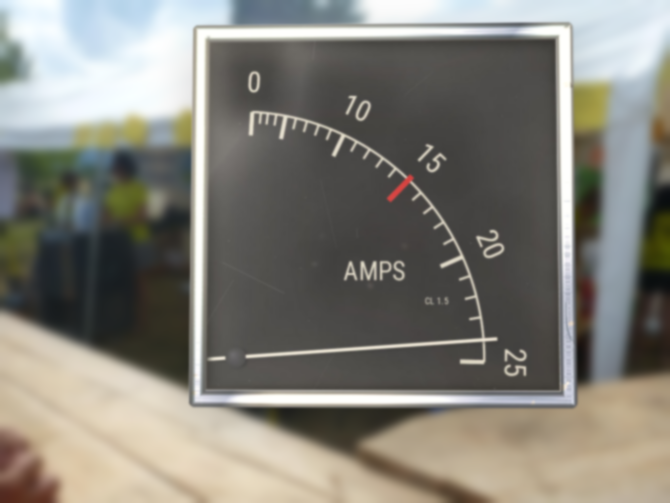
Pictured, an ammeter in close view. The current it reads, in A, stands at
24 A
